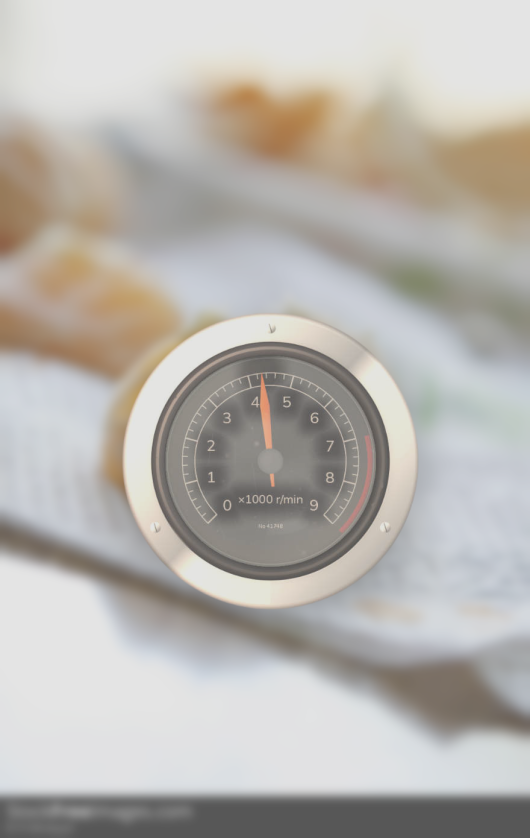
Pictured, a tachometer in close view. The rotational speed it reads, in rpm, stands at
4300 rpm
